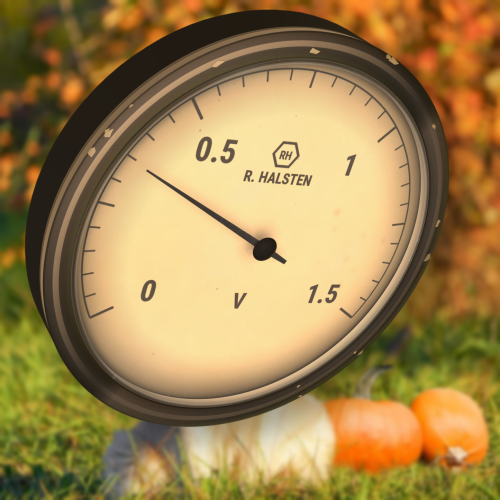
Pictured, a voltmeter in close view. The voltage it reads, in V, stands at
0.35 V
